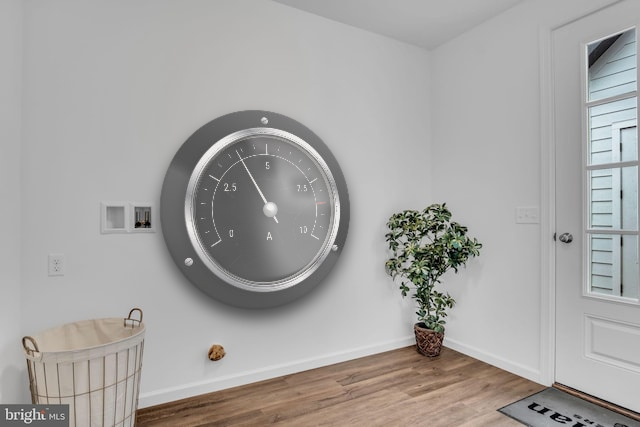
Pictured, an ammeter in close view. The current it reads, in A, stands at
3.75 A
